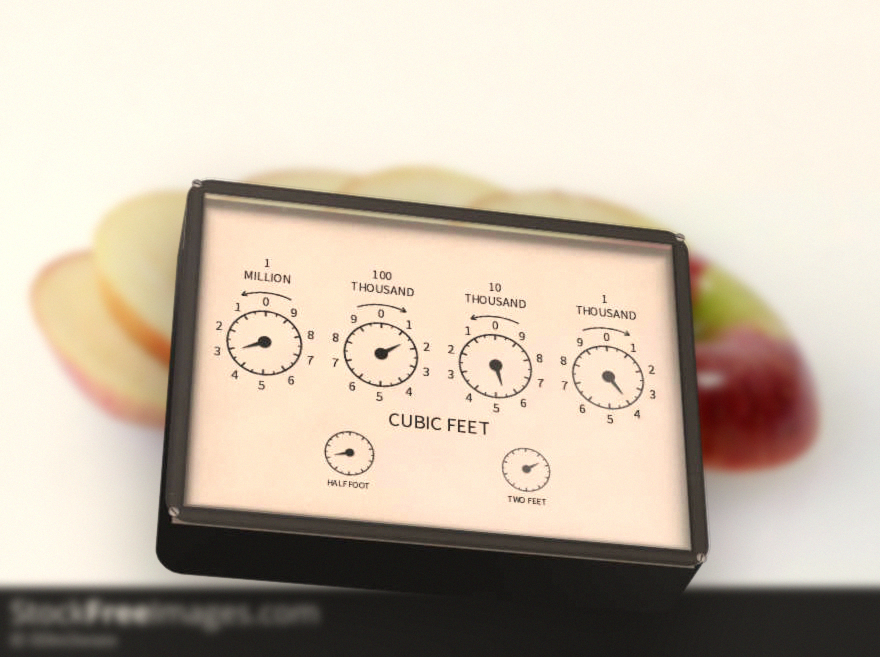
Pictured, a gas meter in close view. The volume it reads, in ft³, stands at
315400 ft³
